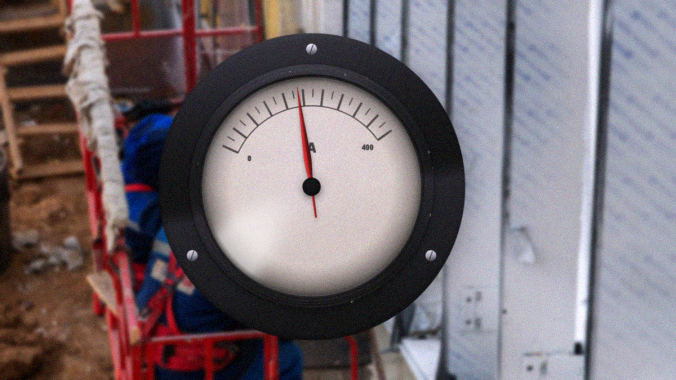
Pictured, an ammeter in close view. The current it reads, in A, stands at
190 A
